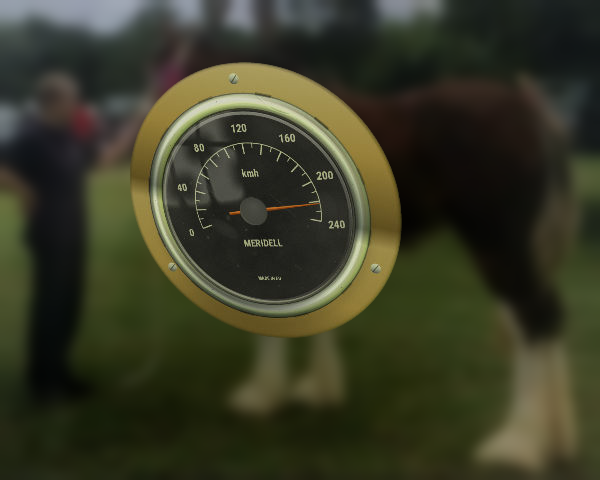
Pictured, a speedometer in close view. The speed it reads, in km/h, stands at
220 km/h
